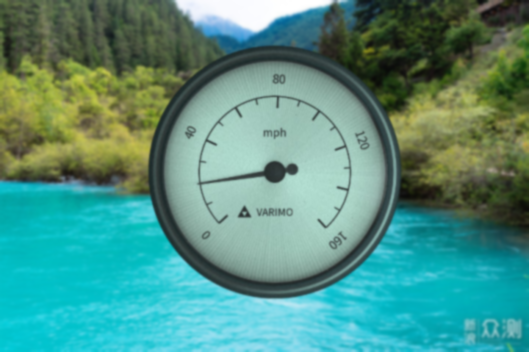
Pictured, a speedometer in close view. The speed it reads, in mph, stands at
20 mph
